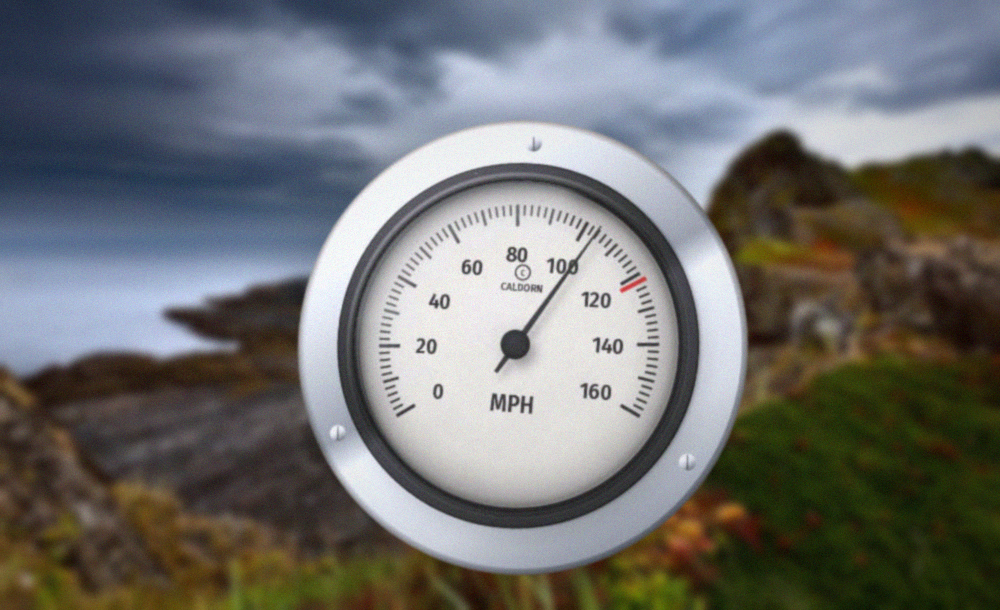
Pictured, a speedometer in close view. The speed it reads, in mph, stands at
104 mph
